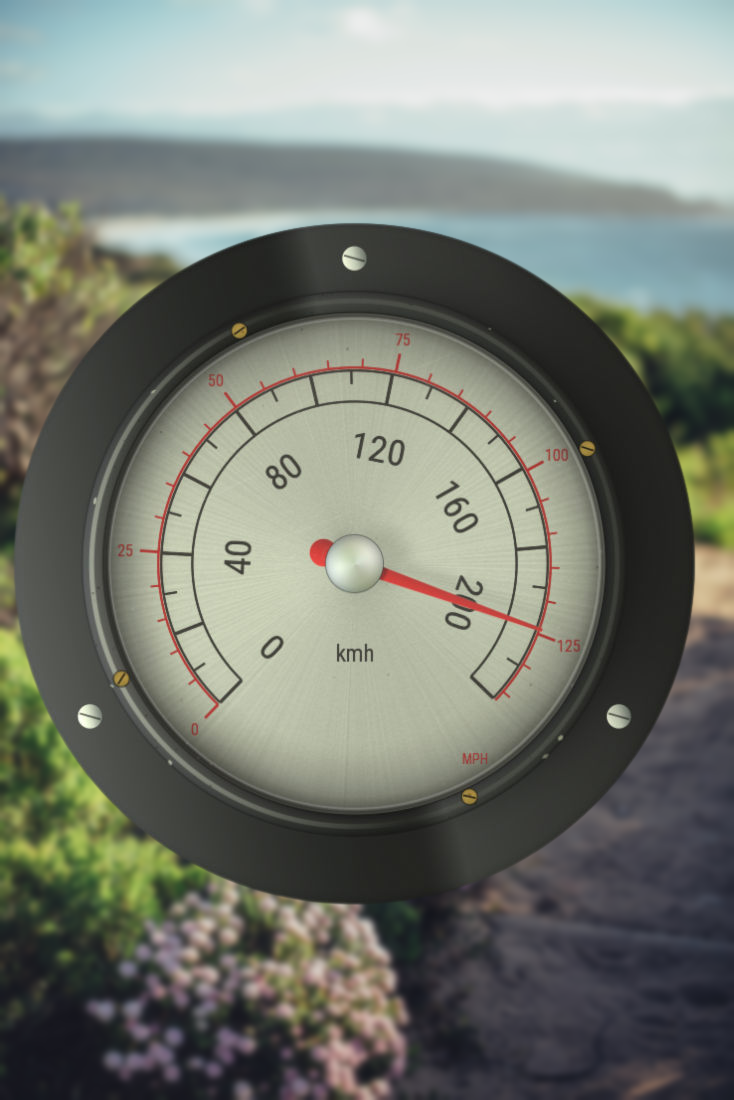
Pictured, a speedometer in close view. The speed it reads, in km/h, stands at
200 km/h
